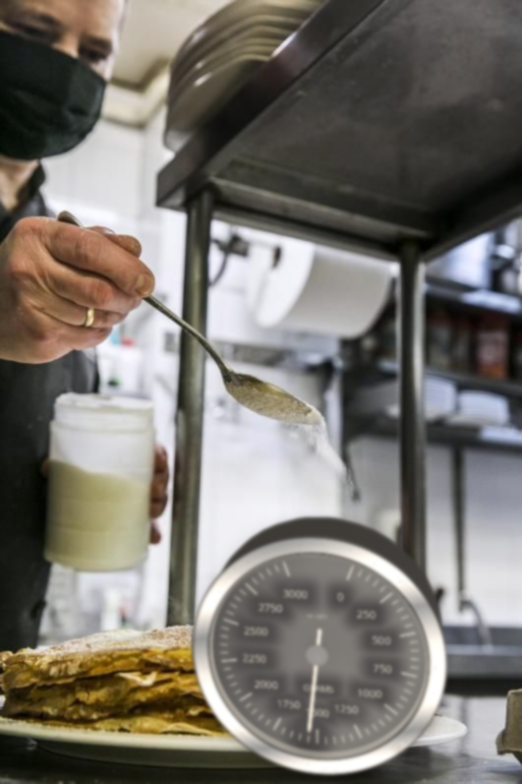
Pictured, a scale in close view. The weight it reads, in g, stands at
1550 g
